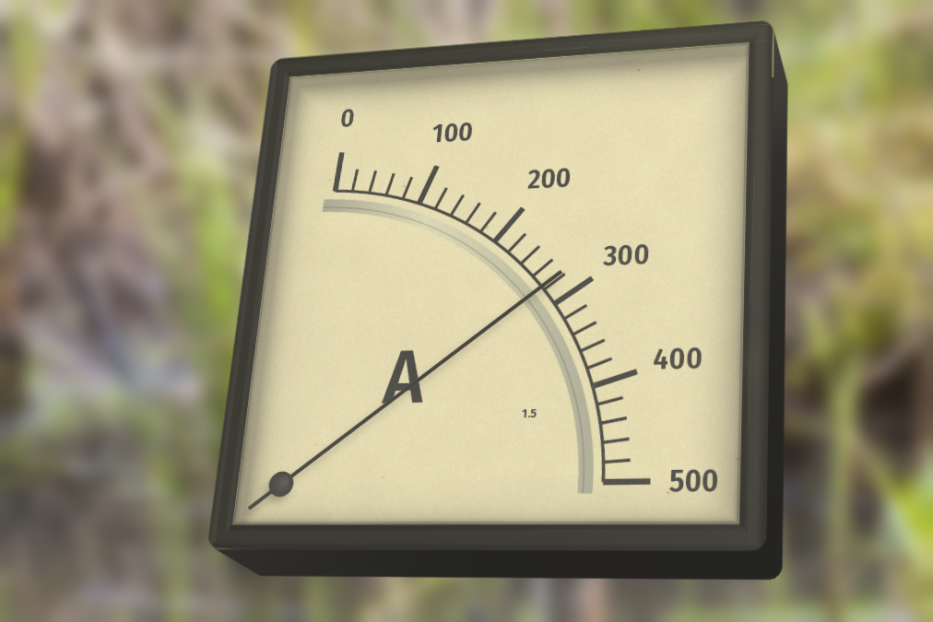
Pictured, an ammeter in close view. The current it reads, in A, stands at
280 A
